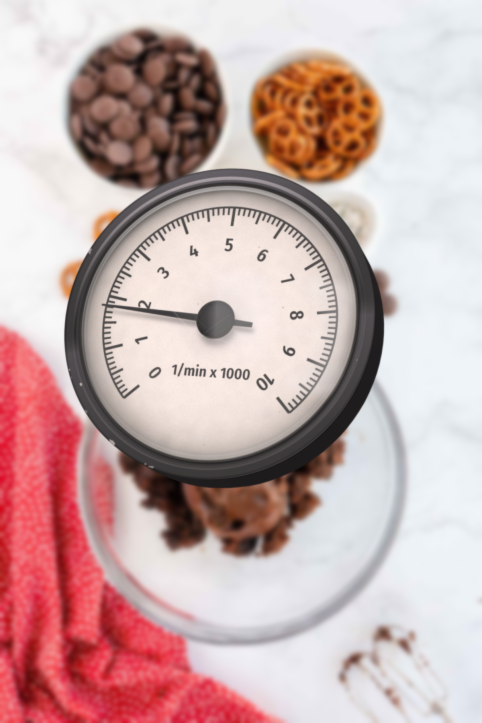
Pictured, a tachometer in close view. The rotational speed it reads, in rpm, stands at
1800 rpm
